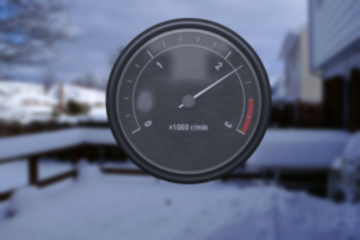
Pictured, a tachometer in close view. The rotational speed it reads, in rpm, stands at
2200 rpm
